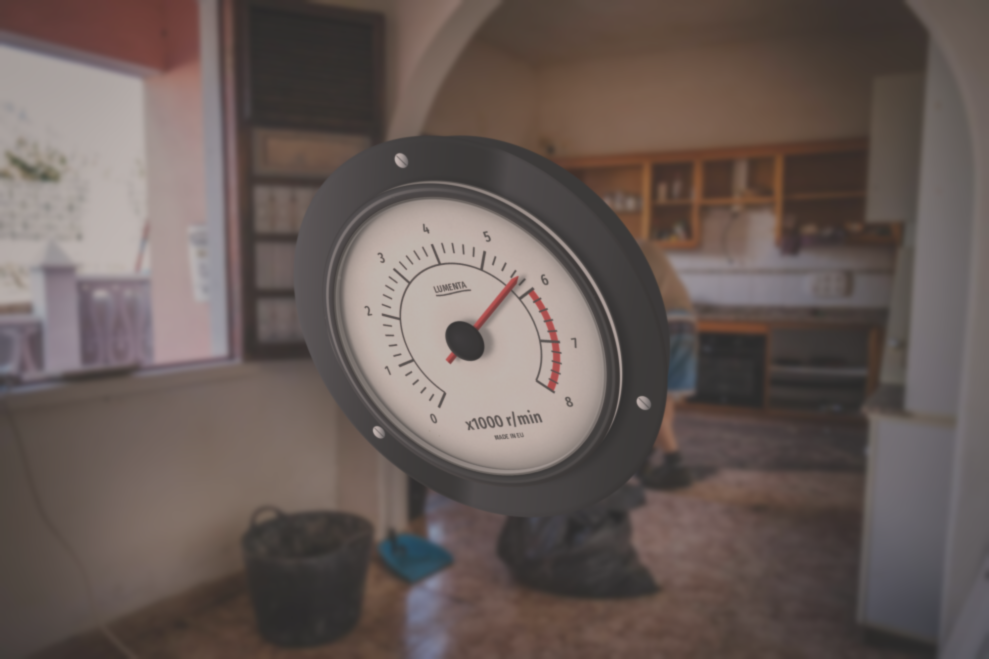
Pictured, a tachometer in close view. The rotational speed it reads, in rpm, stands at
5700 rpm
